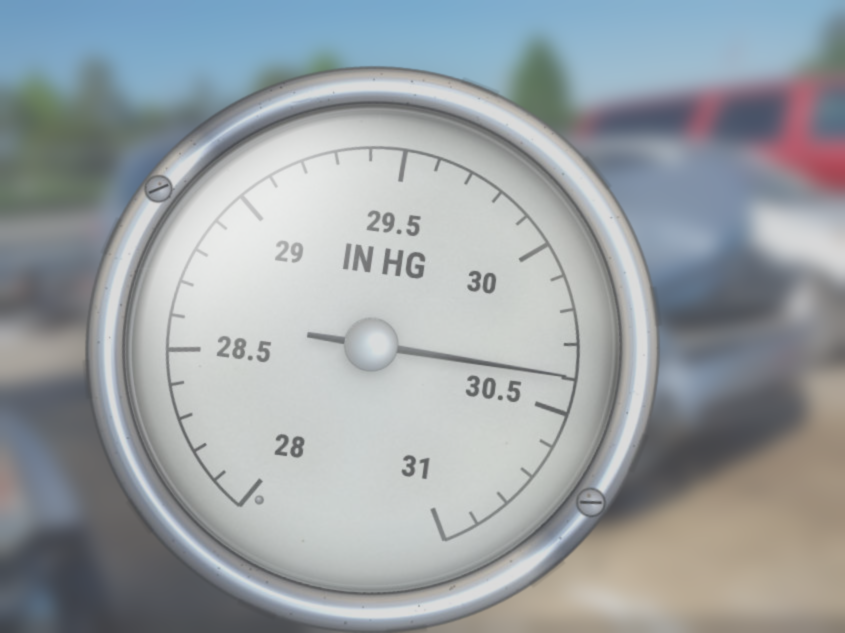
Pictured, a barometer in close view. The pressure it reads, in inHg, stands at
30.4 inHg
